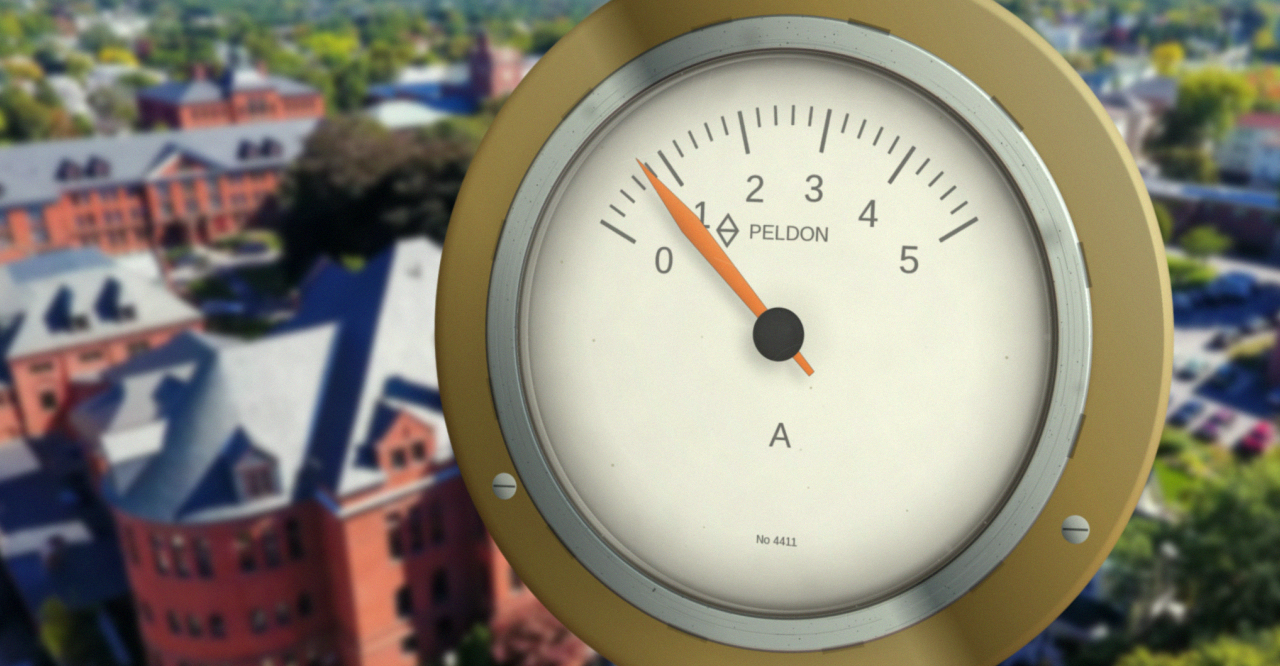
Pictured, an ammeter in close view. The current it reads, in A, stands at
0.8 A
